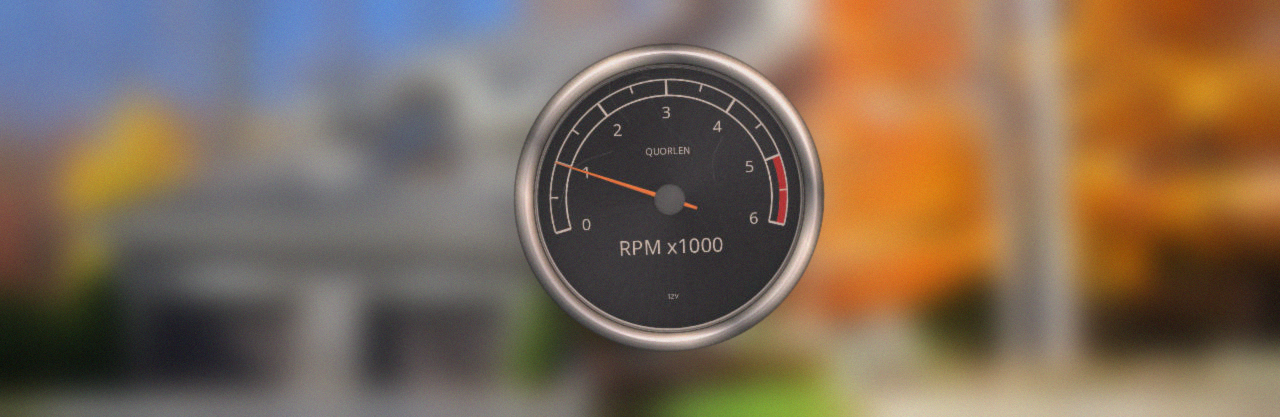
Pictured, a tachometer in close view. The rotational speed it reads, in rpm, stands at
1000 rpm
